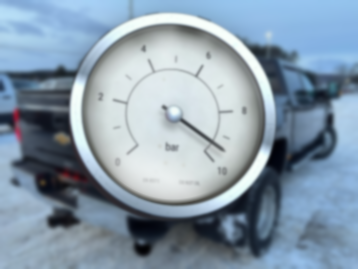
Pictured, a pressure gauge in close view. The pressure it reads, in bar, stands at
9.5 bar
